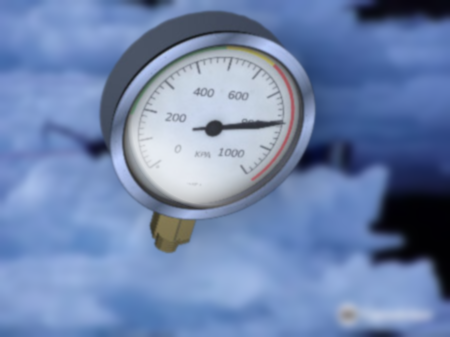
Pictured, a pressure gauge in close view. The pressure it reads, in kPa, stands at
800 kPa
